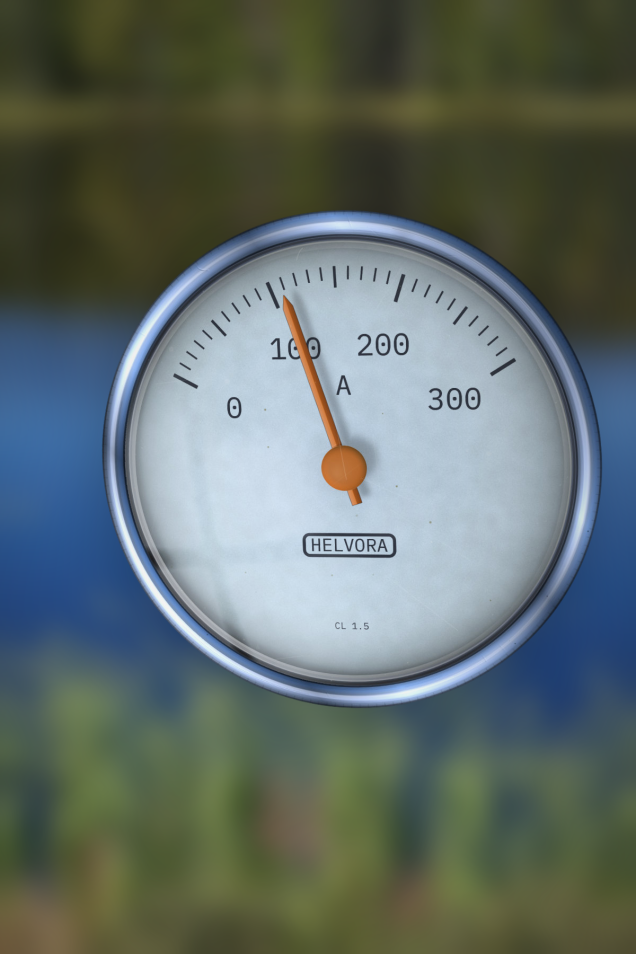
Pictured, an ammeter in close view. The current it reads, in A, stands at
110 A
